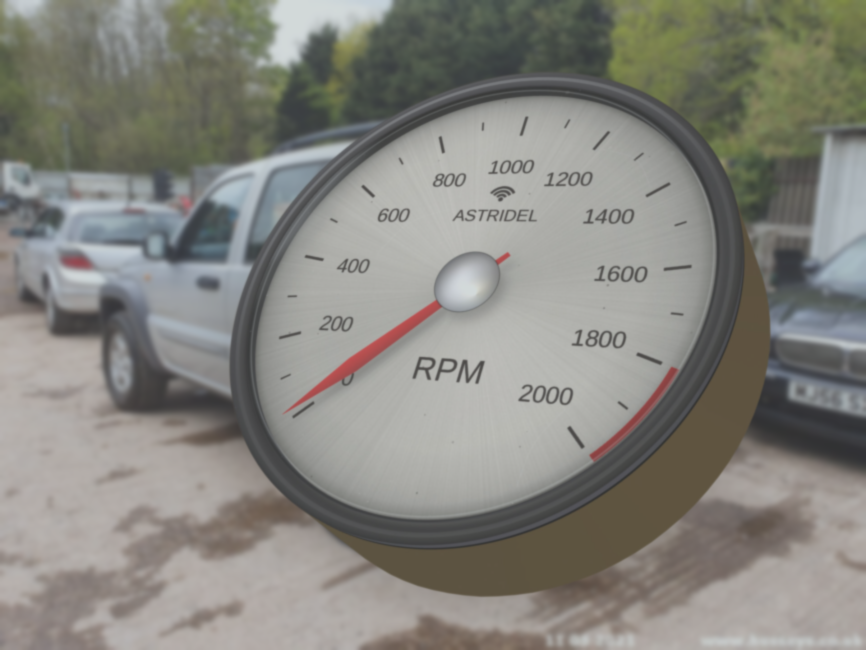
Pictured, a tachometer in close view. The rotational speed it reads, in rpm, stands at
0 rpm
